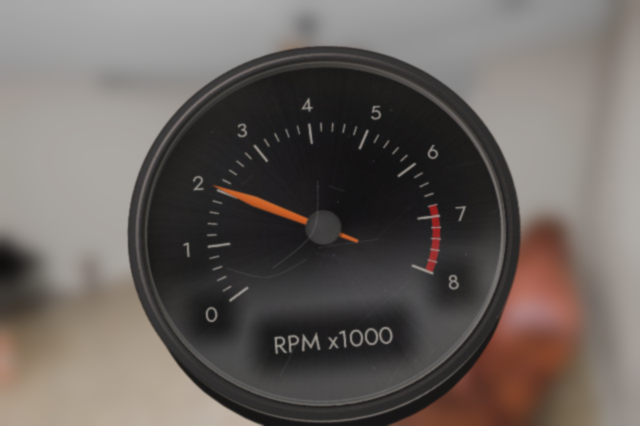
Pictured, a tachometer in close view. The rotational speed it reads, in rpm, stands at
2000 rpm
